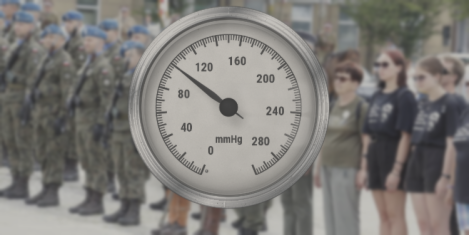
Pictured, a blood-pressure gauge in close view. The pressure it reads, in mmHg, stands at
100 mmHg
